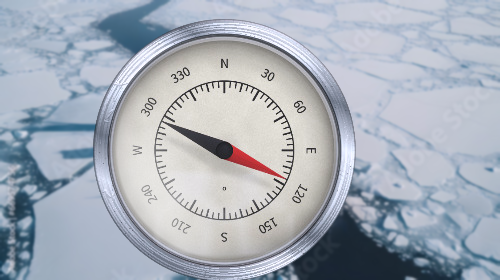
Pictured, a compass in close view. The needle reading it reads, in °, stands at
115 °
